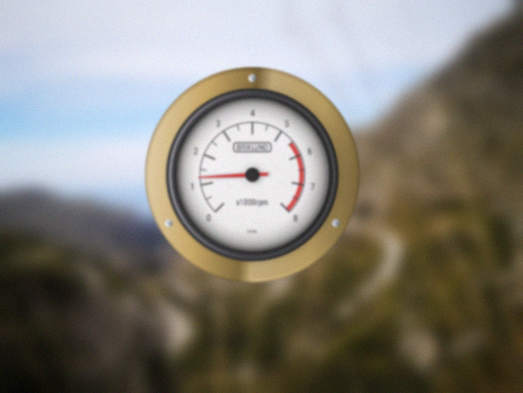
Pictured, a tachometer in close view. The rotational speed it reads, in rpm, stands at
1250 rpm
